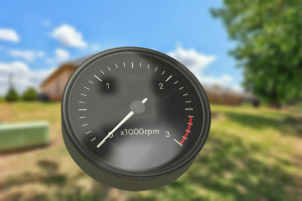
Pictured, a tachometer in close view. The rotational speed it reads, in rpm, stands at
0 rpm
